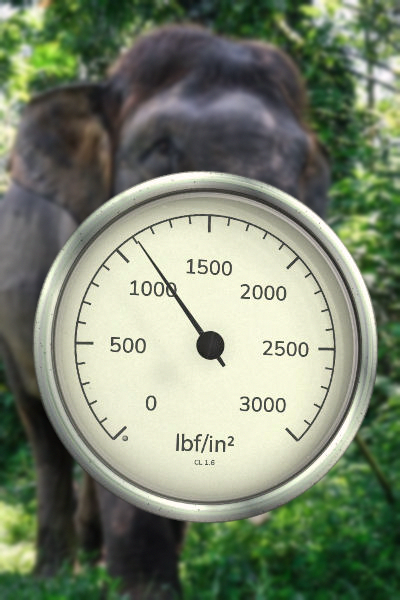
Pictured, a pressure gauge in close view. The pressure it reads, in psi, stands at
1100 psi
